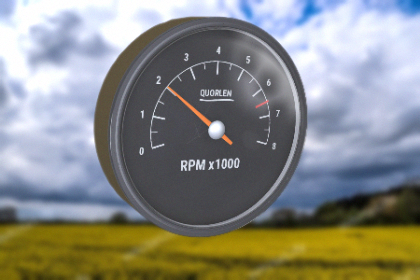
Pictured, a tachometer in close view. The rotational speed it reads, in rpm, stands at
2000 rpm
